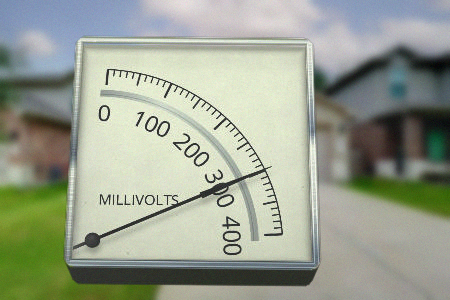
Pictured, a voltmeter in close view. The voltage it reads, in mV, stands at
300 mV
